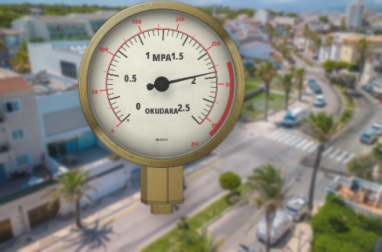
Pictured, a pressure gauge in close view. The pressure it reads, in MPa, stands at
1.95 MPa
